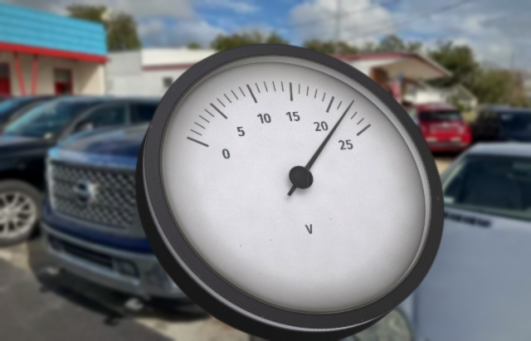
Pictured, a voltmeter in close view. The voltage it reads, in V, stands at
22 V
